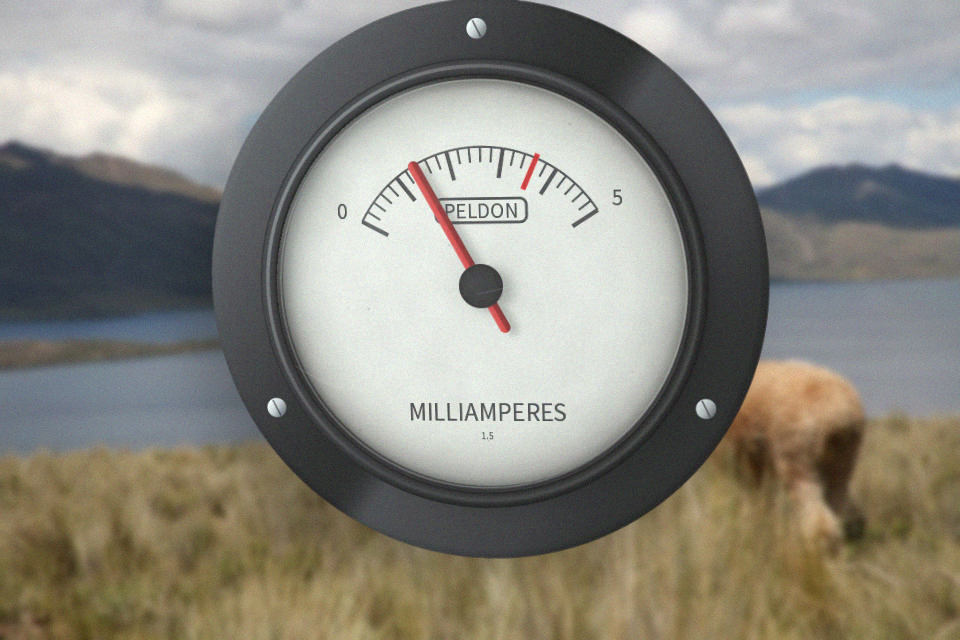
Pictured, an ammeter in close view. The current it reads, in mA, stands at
1.4 mA
